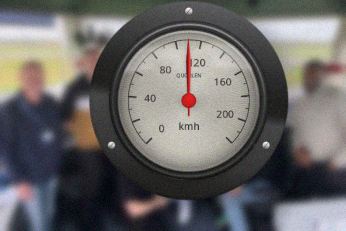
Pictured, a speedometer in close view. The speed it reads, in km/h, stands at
110 km/h
